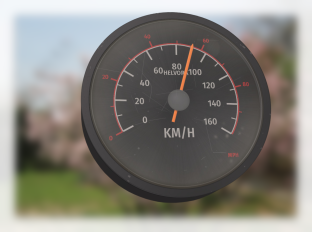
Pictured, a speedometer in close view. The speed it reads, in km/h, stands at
90 km/h
